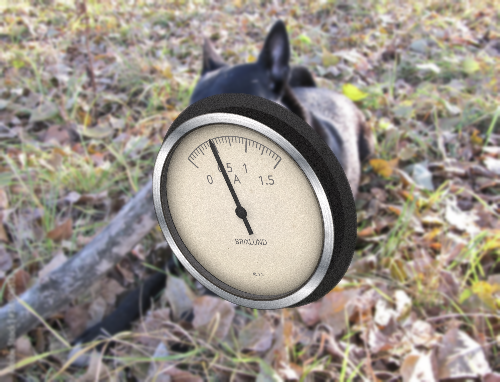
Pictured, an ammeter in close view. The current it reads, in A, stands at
0.5 A
